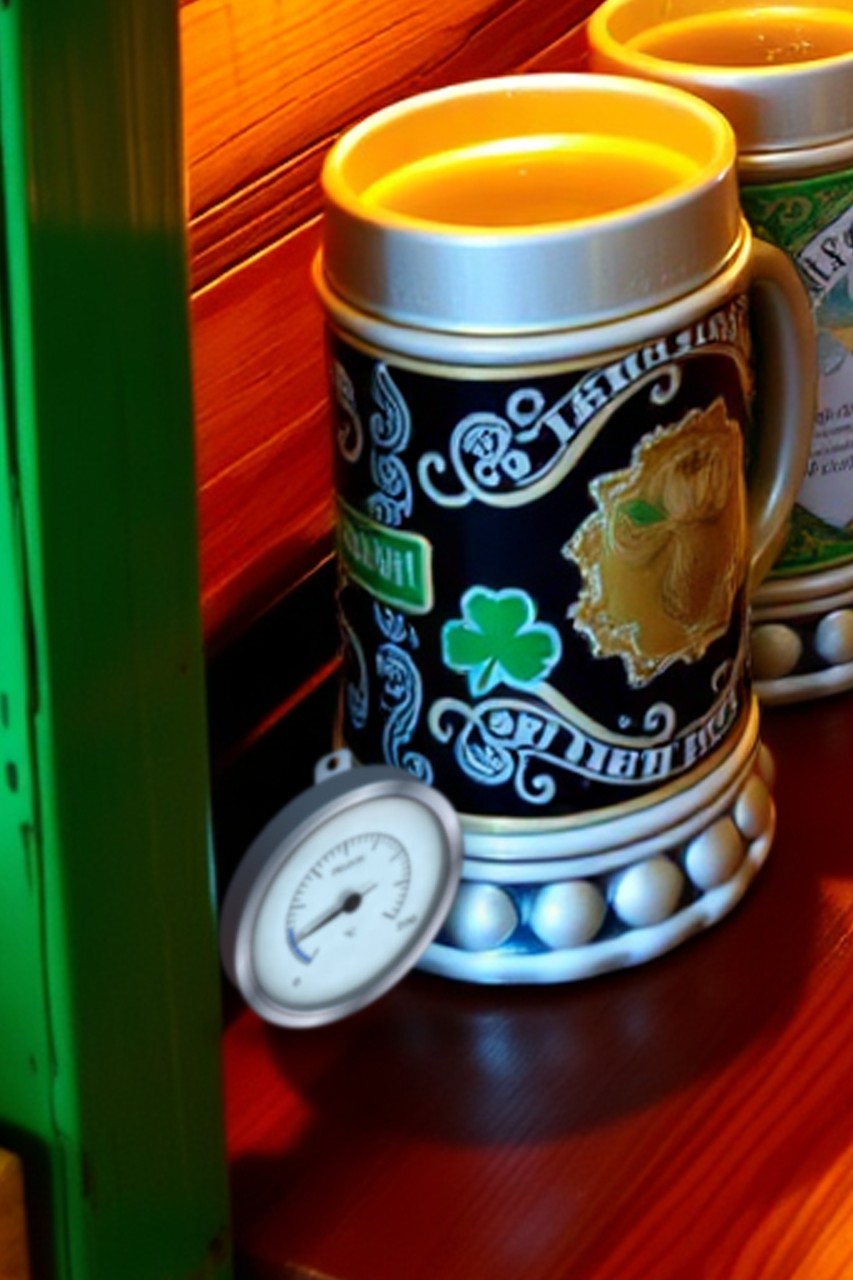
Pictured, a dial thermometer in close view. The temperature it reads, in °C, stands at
25 °C
